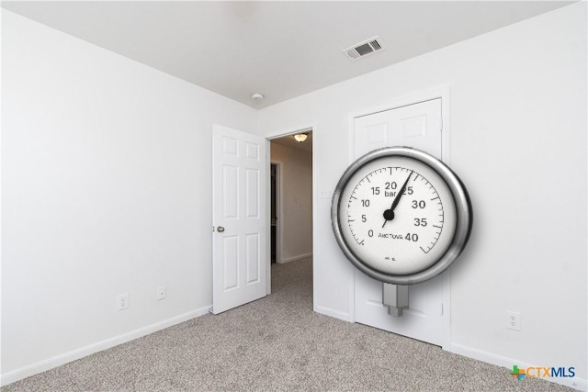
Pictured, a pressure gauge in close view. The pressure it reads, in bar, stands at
24 bar
